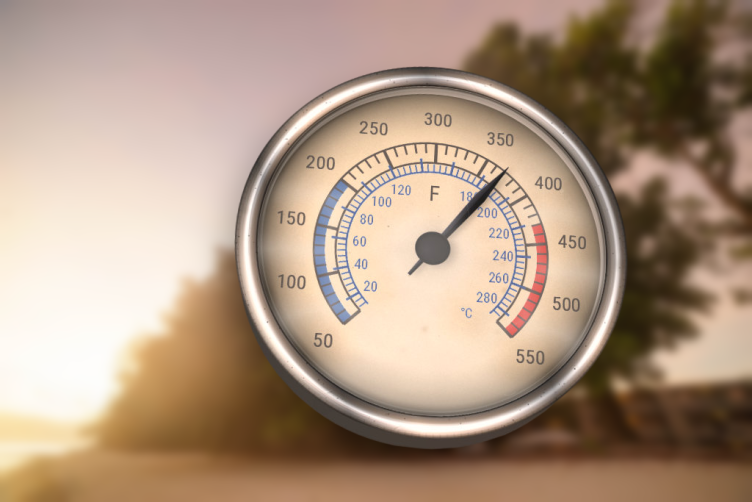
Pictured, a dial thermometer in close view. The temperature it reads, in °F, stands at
370 °F
